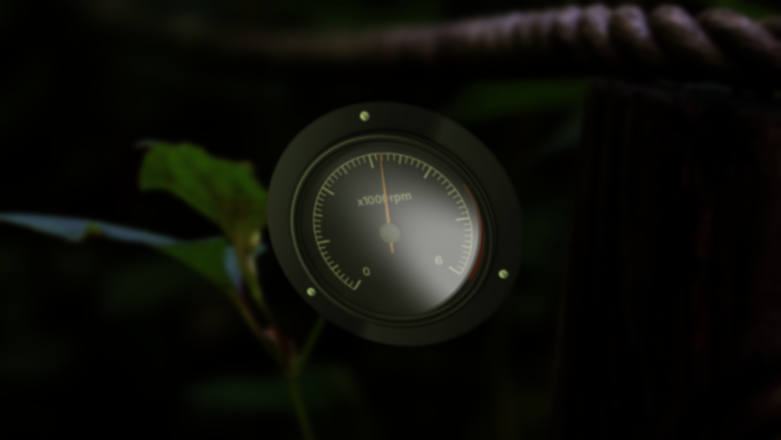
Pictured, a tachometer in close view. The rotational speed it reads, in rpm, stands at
3200 rpm
